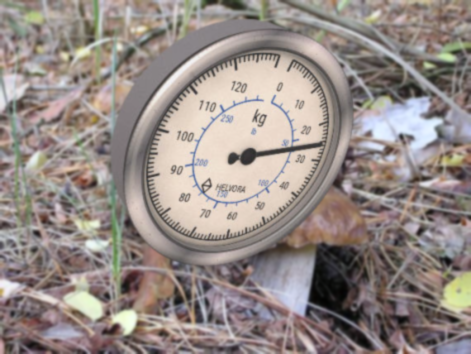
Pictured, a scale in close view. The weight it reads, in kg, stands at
25 kg
